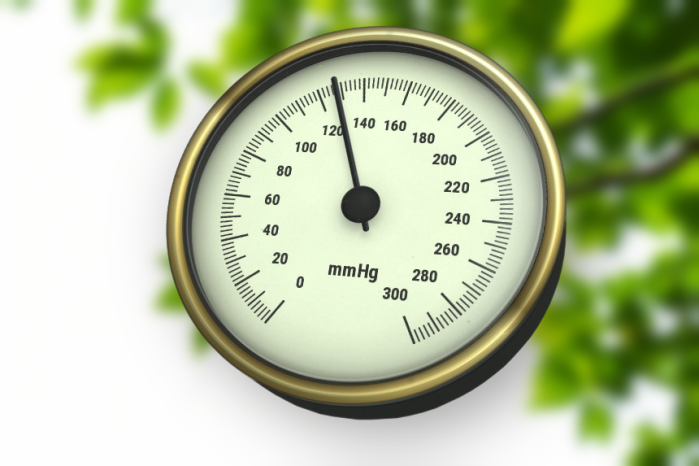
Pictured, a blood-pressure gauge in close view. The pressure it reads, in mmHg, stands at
128 mmHg
